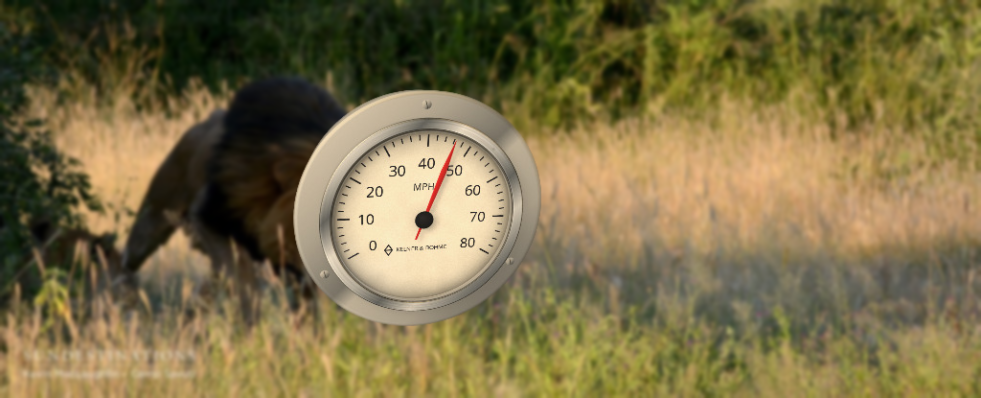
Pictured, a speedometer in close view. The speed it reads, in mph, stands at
46 mph
